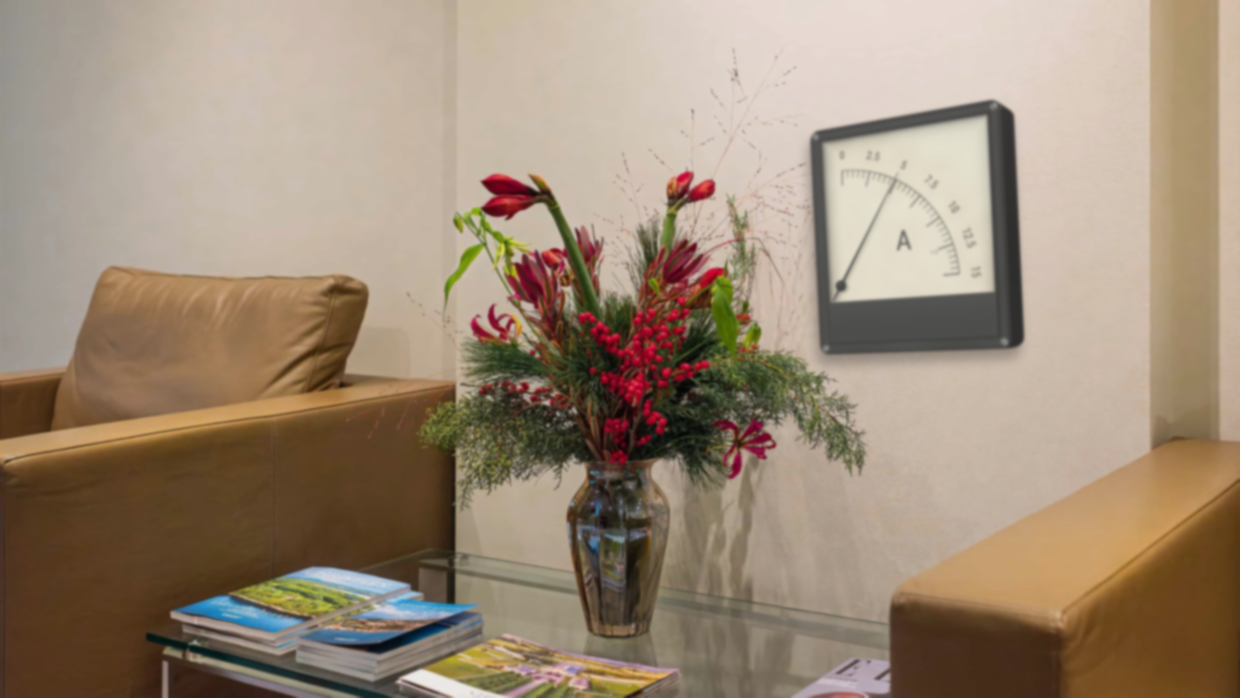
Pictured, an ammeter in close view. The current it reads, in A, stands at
5 A
